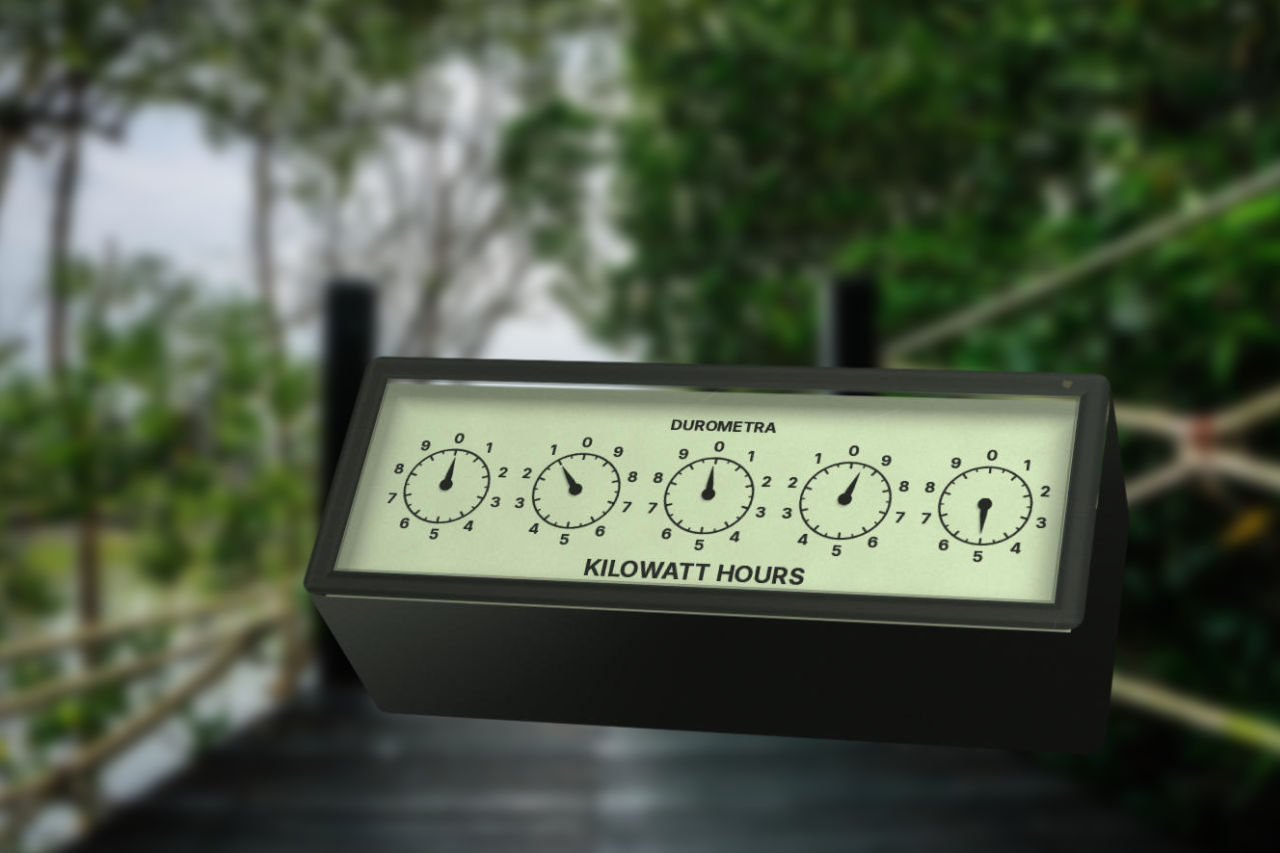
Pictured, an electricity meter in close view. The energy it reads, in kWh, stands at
995 kWh
